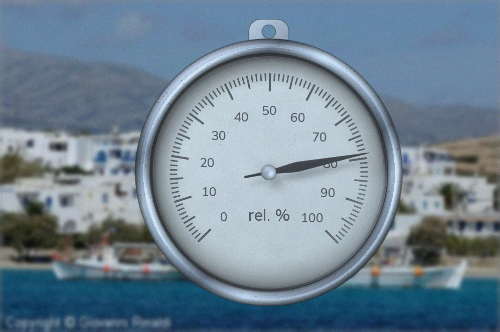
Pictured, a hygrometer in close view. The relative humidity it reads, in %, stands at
79 %
